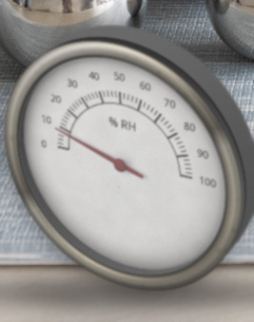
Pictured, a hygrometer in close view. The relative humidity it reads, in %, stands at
10 %
